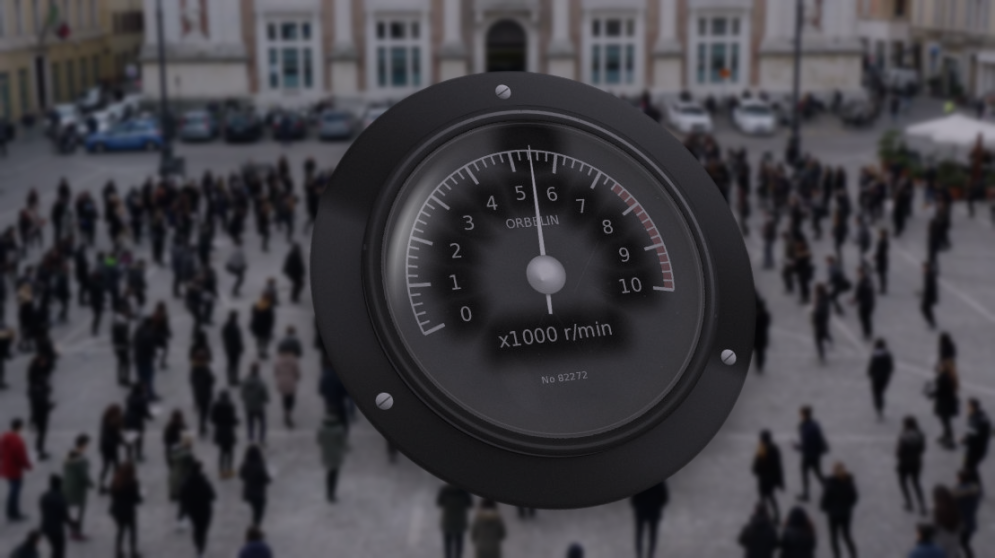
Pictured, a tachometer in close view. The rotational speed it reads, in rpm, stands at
5400 rpm
